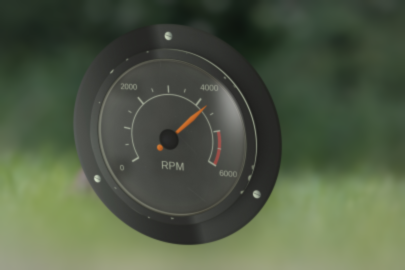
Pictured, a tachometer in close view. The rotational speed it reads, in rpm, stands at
4250 rpm
